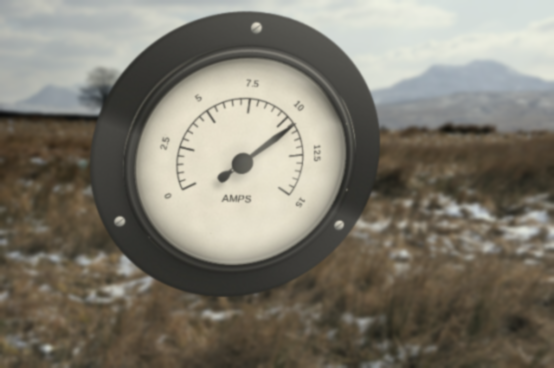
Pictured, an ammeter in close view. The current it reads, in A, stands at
10.5 A
